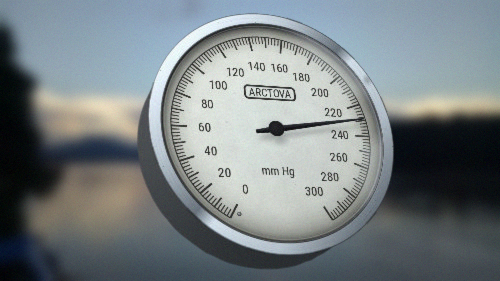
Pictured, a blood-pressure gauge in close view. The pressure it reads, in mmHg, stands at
230 mmHg
